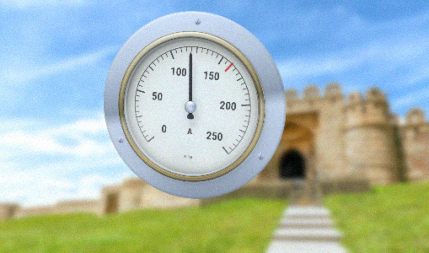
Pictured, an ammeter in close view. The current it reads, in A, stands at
120 A
